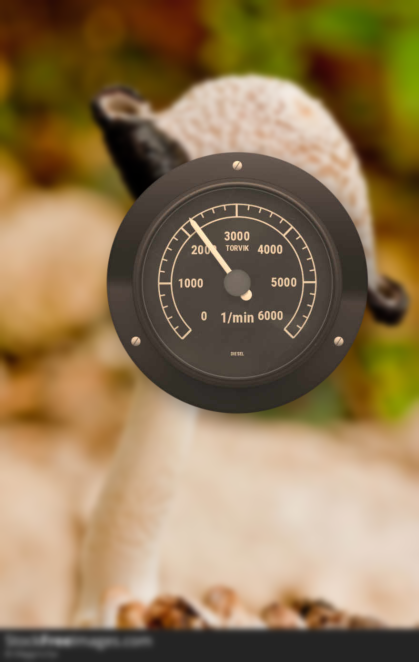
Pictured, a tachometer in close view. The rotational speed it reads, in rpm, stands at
2200 rpm
